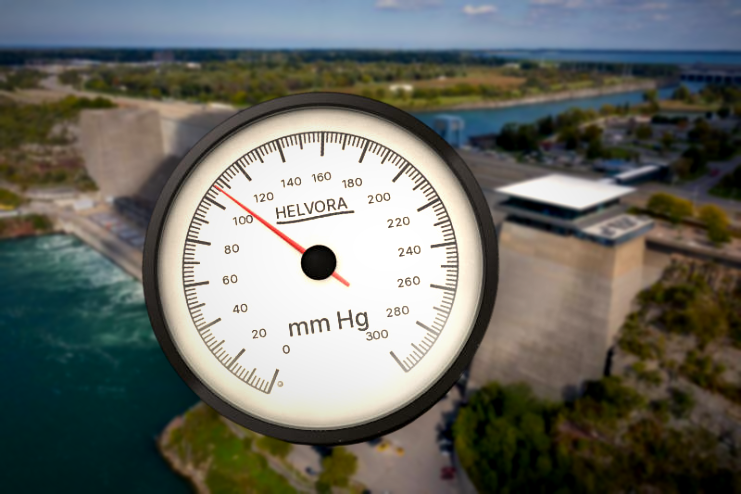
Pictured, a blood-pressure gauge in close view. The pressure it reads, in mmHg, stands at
106 mmHg
